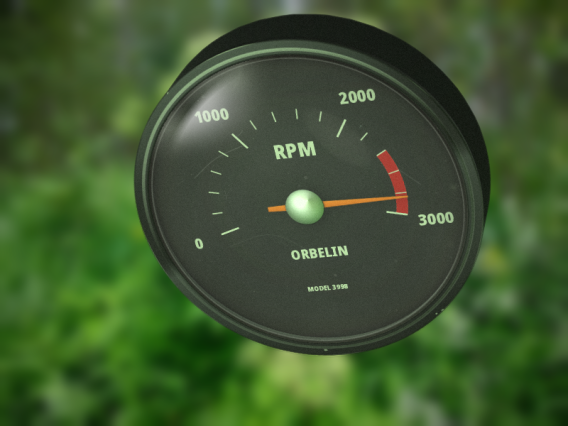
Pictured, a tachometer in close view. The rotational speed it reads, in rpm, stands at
2800 rpm
